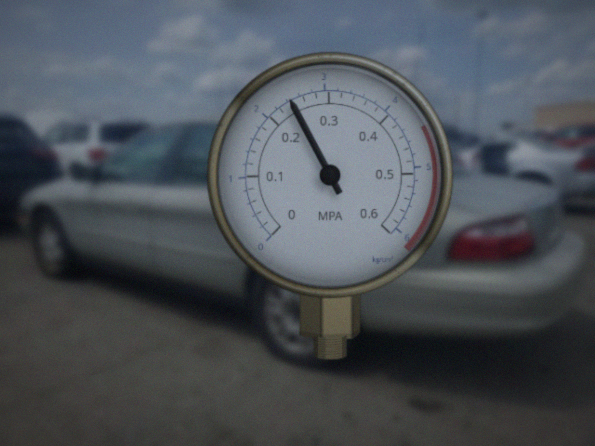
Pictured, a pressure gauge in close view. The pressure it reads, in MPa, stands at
0.24 MPa
